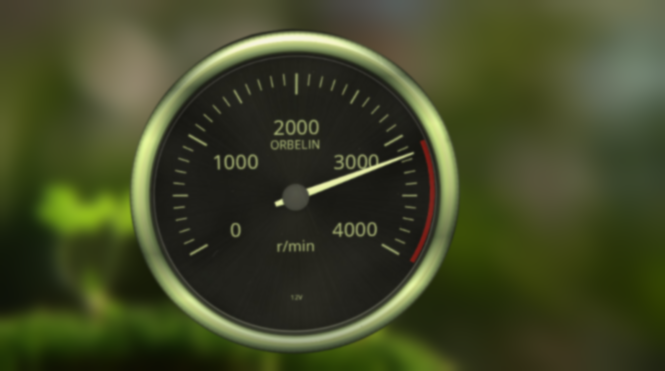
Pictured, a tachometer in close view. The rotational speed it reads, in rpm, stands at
3150 rpm
